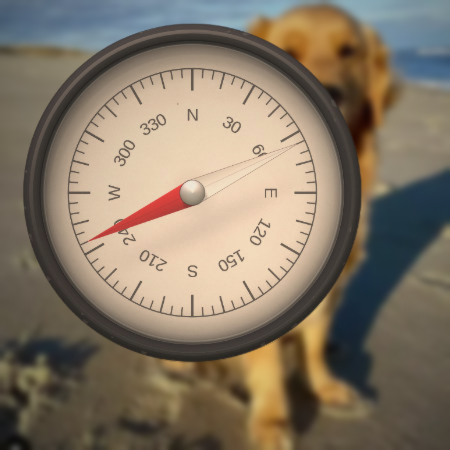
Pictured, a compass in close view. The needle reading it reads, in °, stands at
245 °
